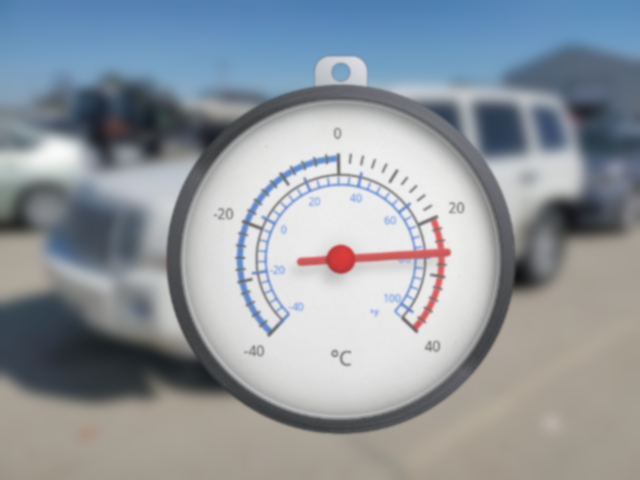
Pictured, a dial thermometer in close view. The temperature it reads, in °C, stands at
26 °C
